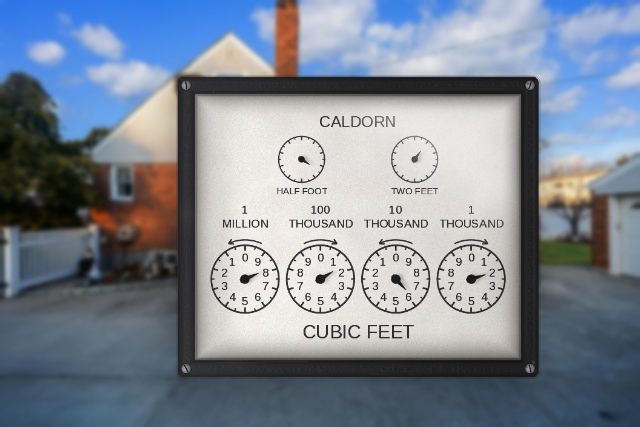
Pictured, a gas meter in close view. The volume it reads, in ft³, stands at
816200 ft³
